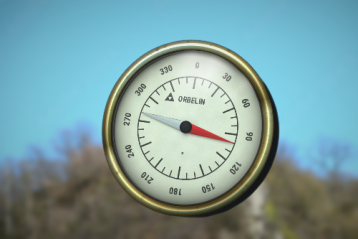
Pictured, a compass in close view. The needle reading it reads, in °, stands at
100 °
